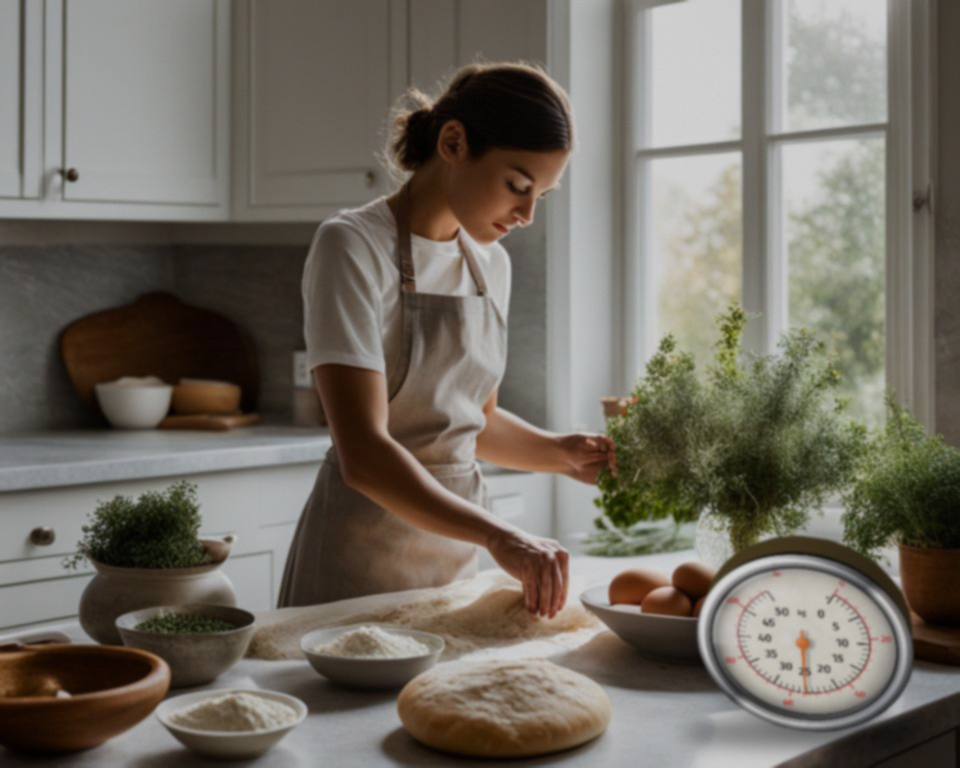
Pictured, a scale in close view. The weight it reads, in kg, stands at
25 kg
